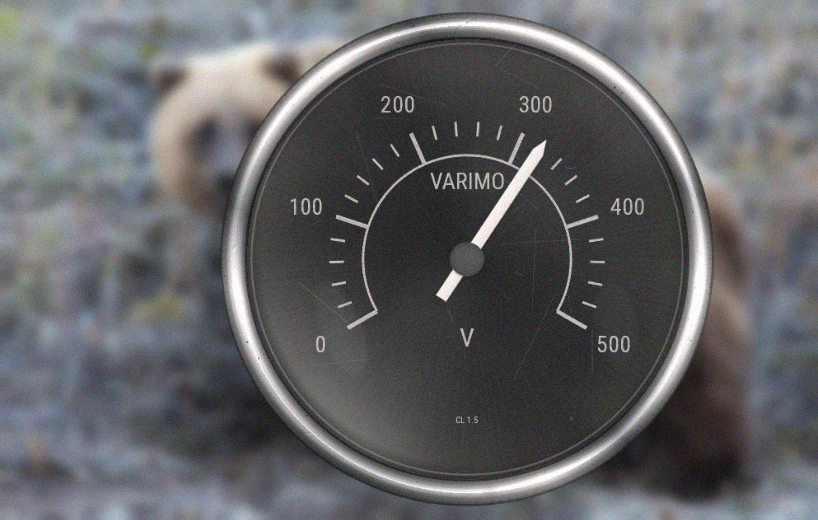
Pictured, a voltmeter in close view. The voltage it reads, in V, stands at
320 V
